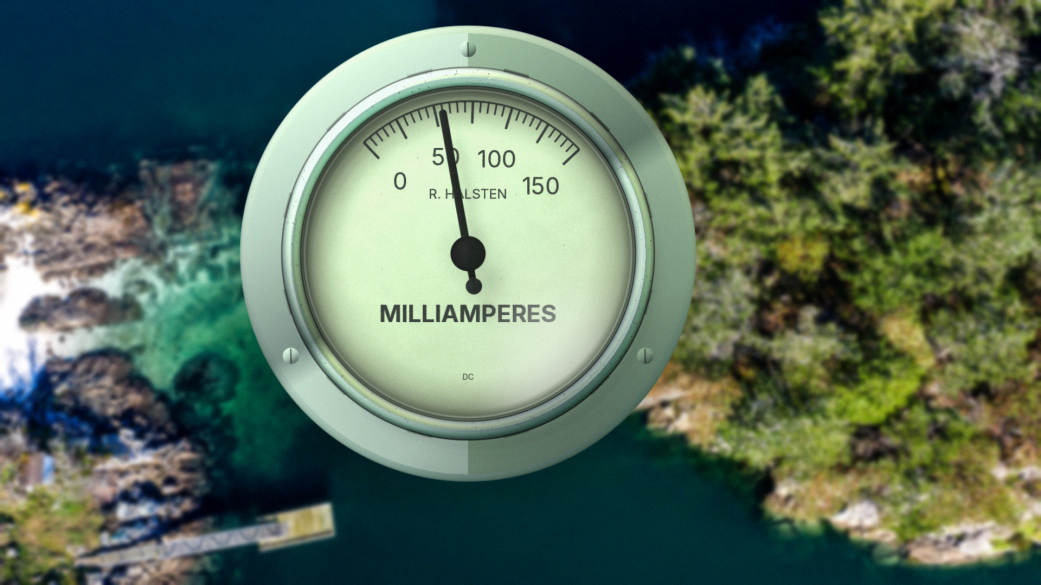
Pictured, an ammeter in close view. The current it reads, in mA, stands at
55 mA
